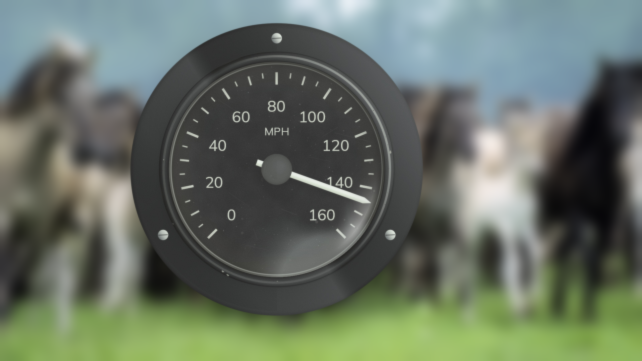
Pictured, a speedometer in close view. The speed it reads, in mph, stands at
145 mph
